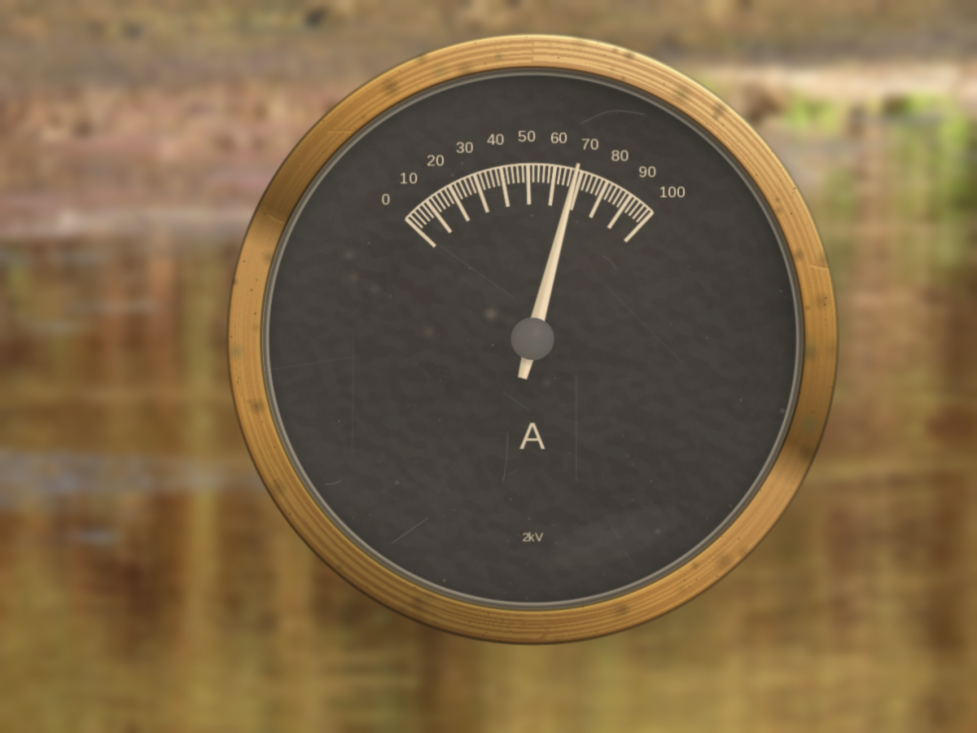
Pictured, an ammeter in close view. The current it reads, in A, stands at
68 A
